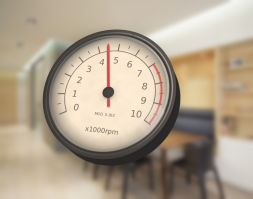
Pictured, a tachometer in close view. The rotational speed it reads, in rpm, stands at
4500 rpm
